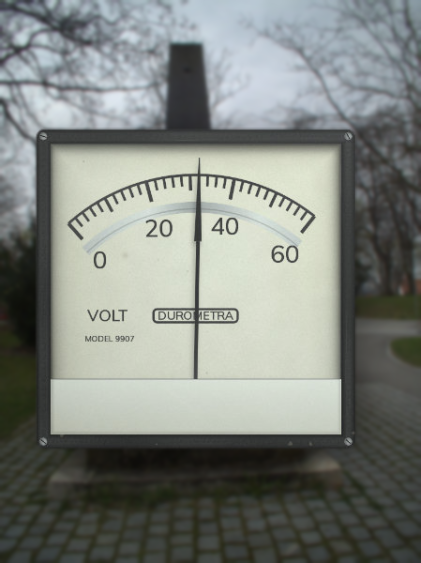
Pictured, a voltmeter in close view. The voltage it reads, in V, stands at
32 V
